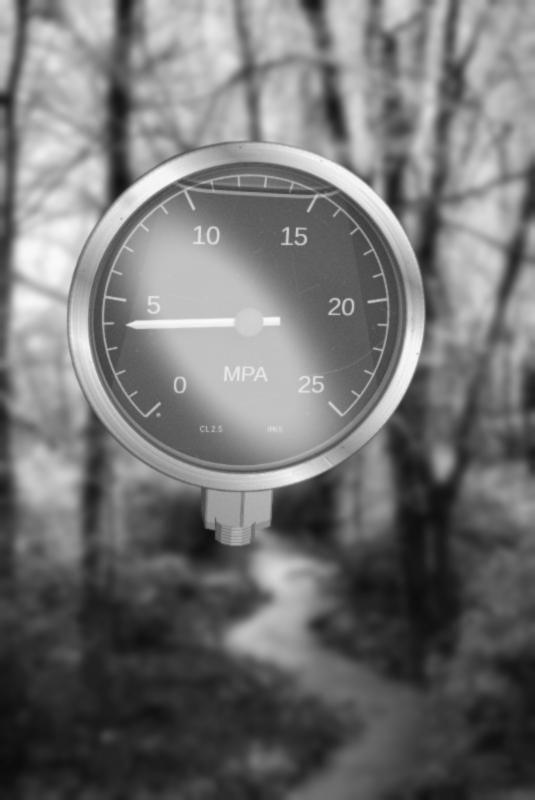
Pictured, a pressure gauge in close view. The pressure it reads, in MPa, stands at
4 MPa
